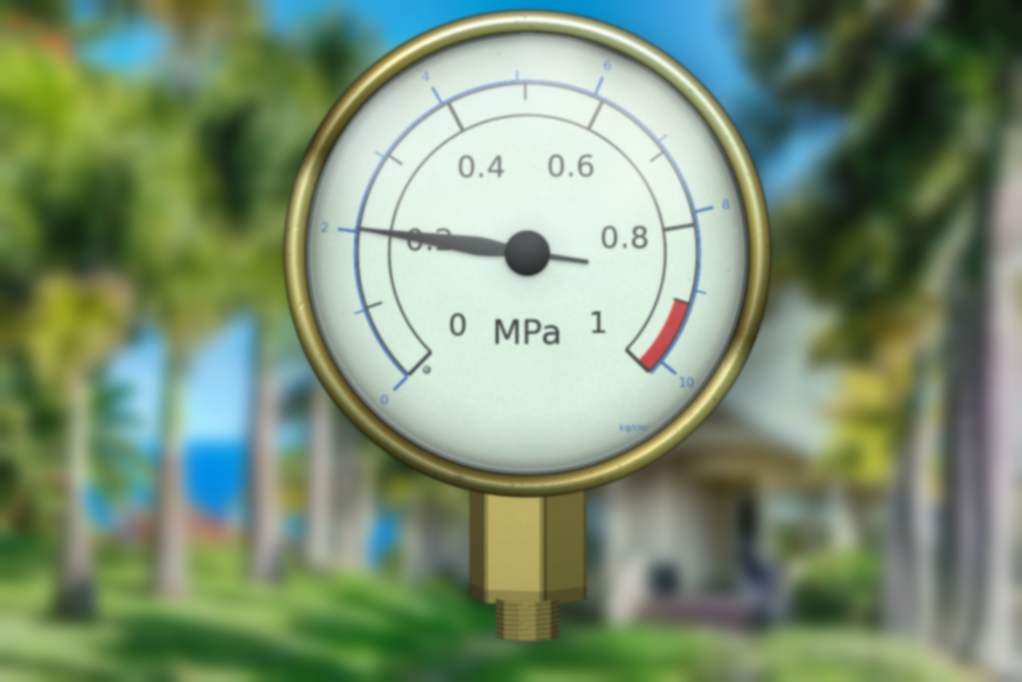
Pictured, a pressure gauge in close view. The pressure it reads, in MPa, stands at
0.2 MPa
